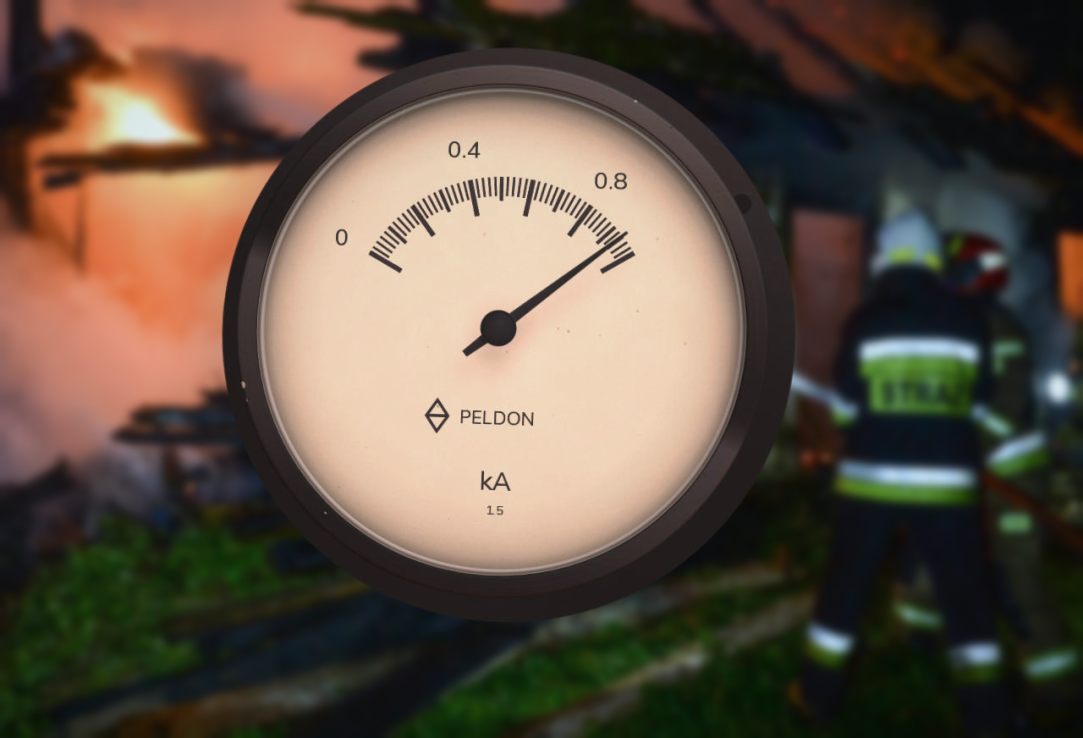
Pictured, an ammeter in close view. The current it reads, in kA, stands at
0.94 kA
